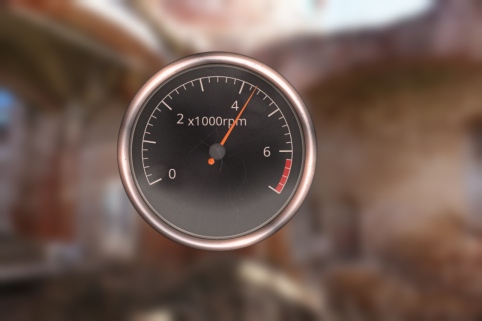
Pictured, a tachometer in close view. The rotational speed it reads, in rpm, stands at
4300 rpm
